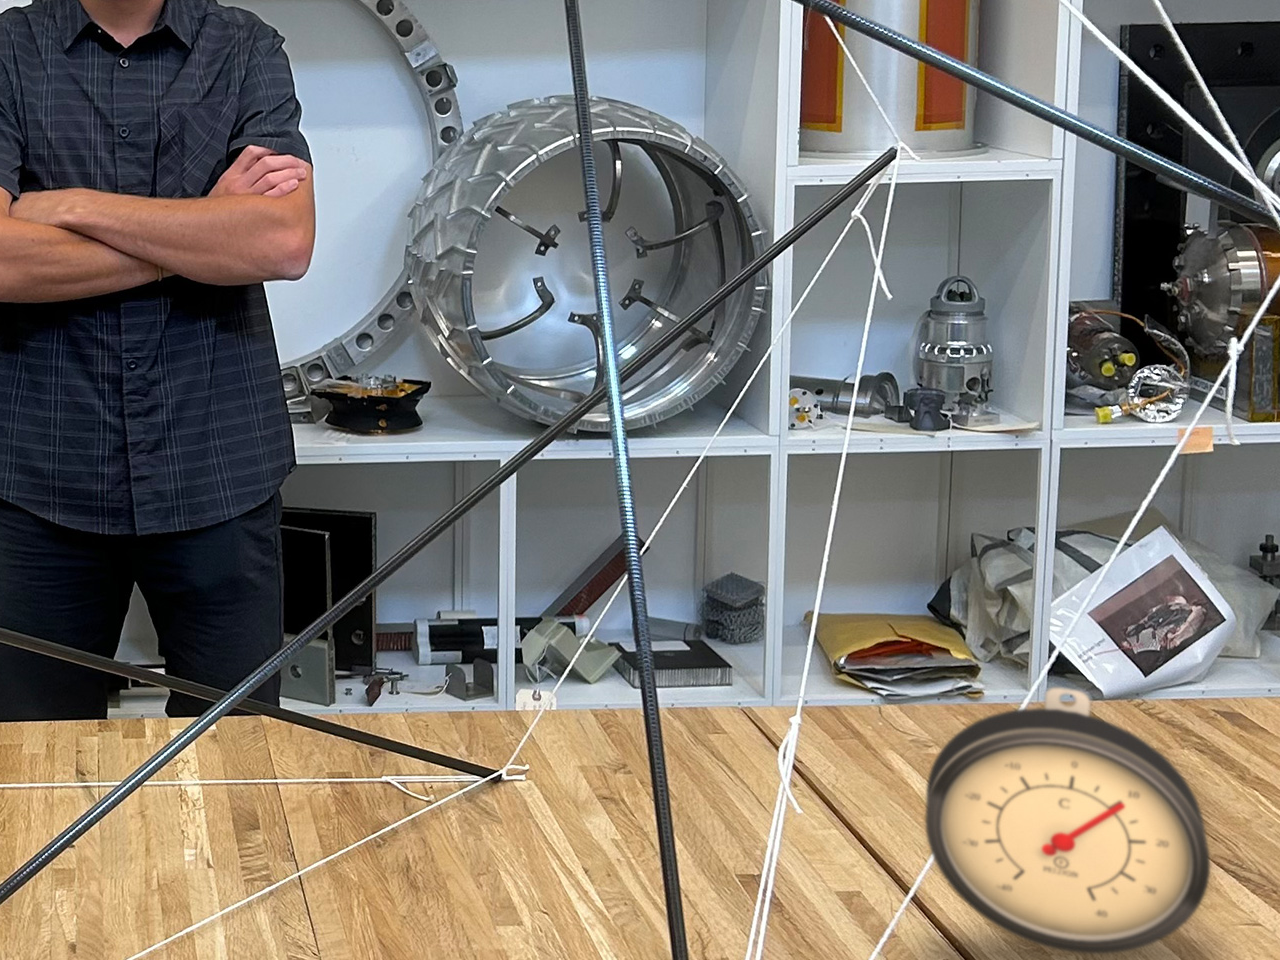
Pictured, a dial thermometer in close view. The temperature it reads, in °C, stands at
10 °C
